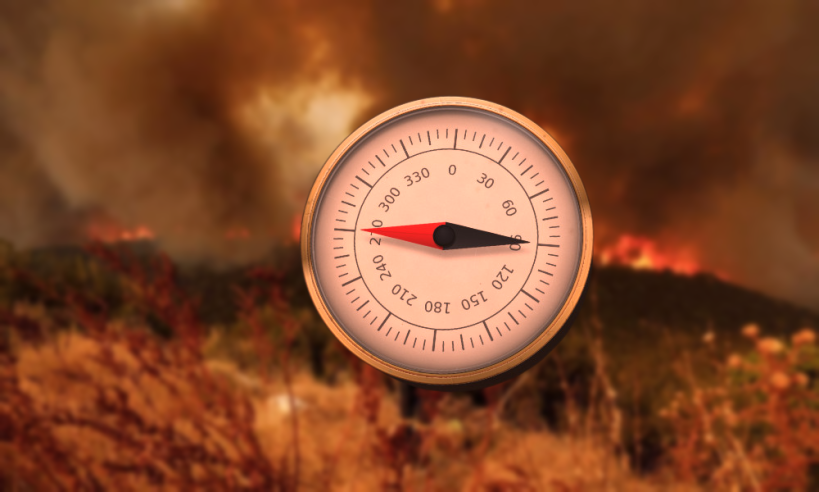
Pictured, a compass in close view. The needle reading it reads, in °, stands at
270 °
